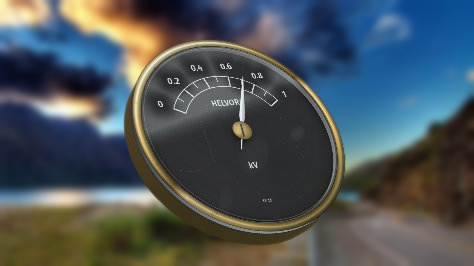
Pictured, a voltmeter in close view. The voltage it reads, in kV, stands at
0.7 kV
